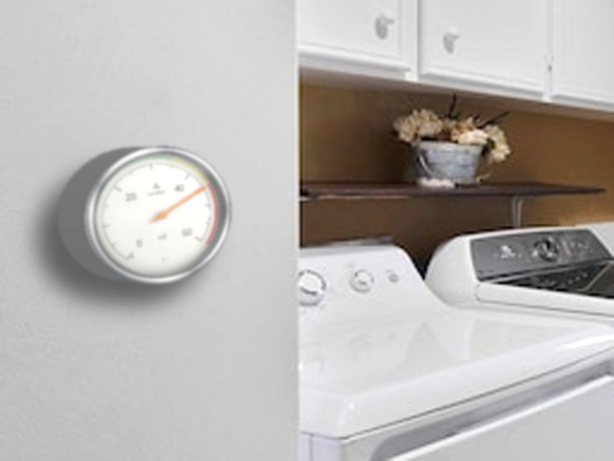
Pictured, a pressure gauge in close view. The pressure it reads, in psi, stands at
45 psi
